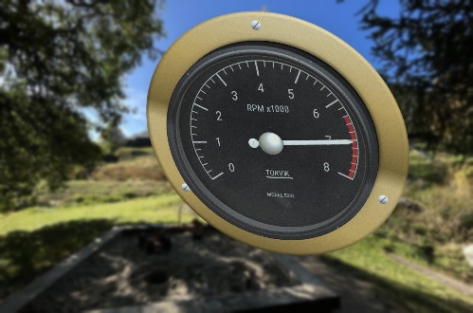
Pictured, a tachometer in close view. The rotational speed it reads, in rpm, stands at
7000 rpm
